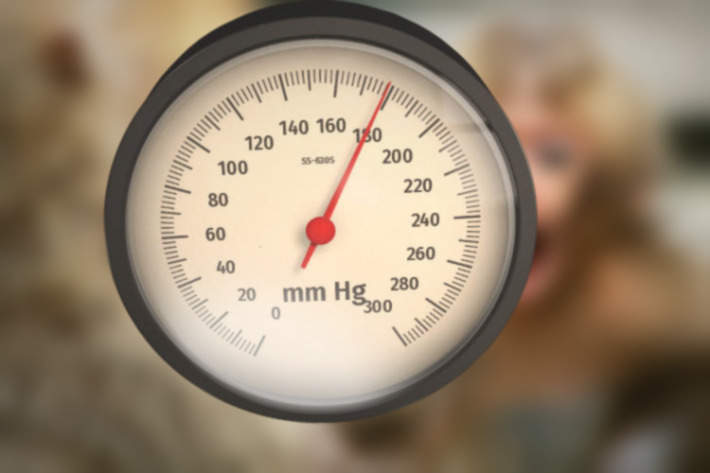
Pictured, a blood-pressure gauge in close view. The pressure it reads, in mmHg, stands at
178 mmHg
